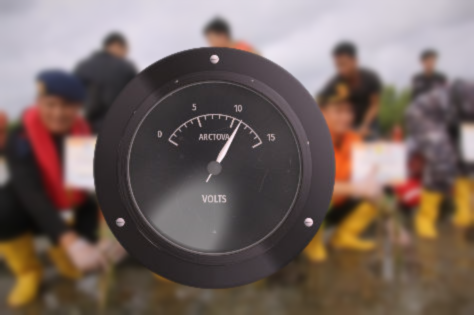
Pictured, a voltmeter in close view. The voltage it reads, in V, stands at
11 V
